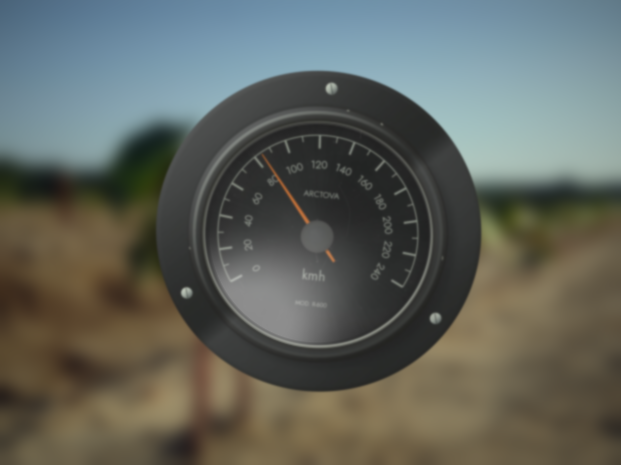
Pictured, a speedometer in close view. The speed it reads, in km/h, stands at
85 km/h
